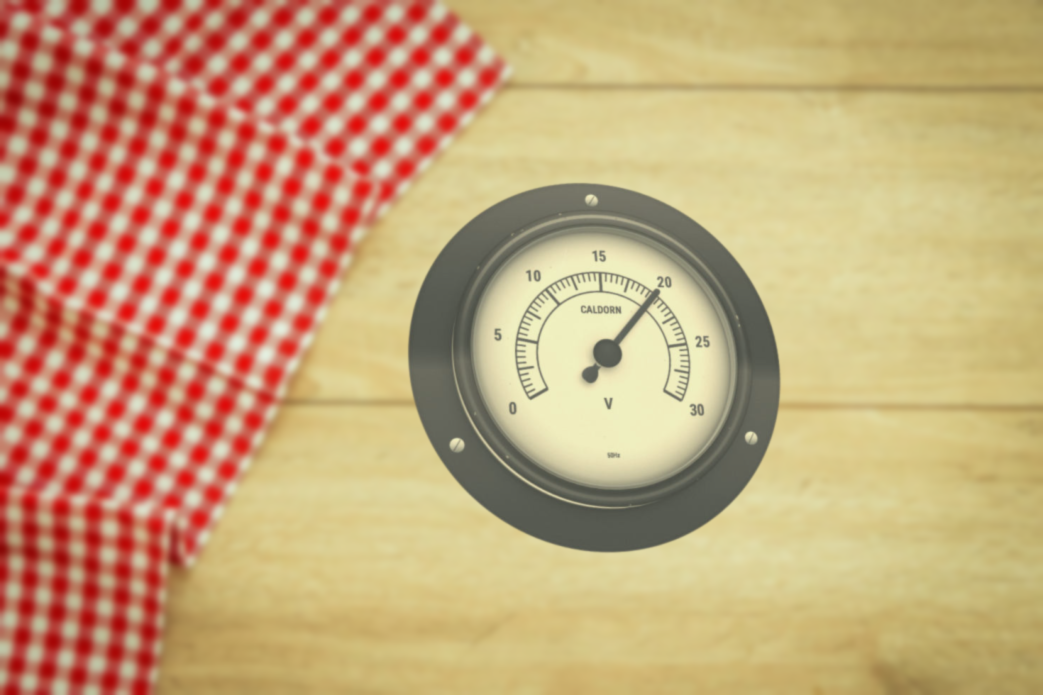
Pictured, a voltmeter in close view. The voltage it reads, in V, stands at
20 V
